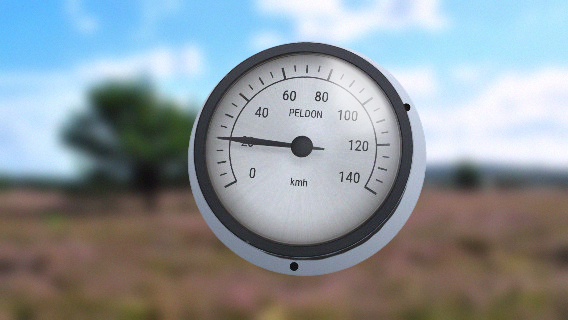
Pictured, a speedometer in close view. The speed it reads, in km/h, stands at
20 km/h
